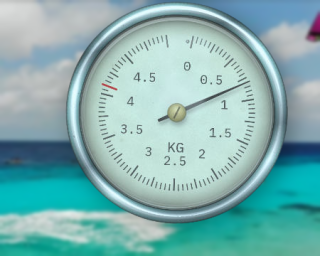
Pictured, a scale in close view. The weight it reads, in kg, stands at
0.8 kg
